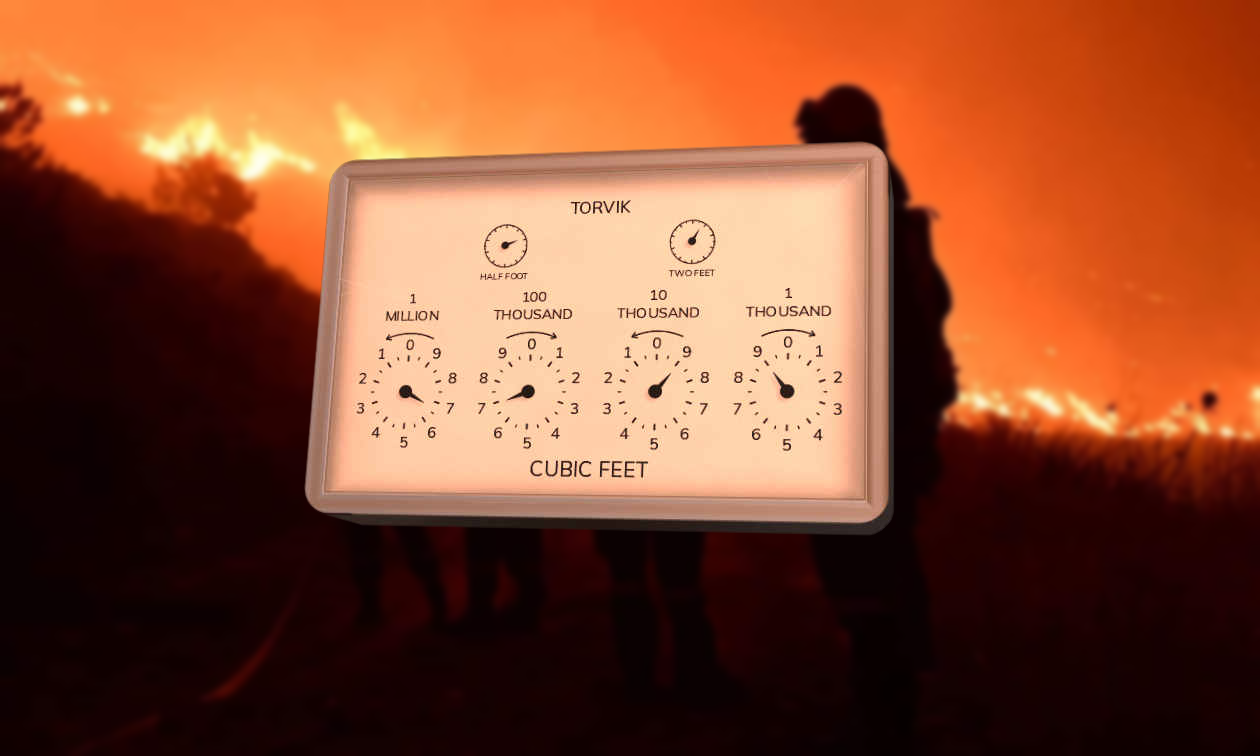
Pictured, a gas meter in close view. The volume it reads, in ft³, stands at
668900 ft³
